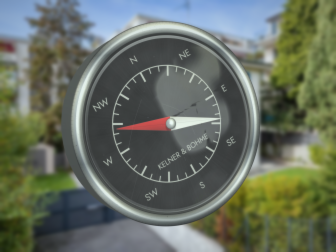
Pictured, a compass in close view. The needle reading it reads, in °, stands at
295 °
